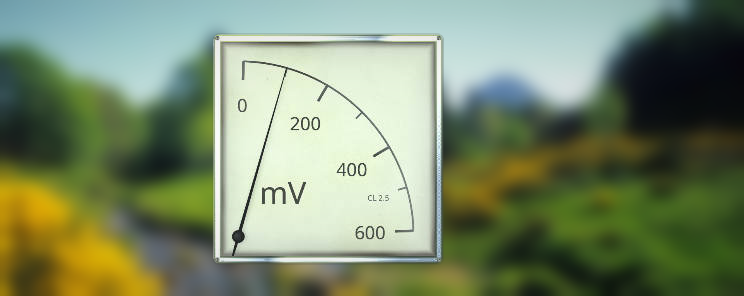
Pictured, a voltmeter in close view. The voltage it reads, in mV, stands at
100 mV
